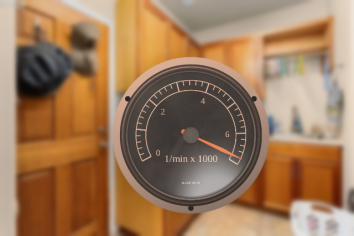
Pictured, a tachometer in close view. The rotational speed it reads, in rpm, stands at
6800 rpm
